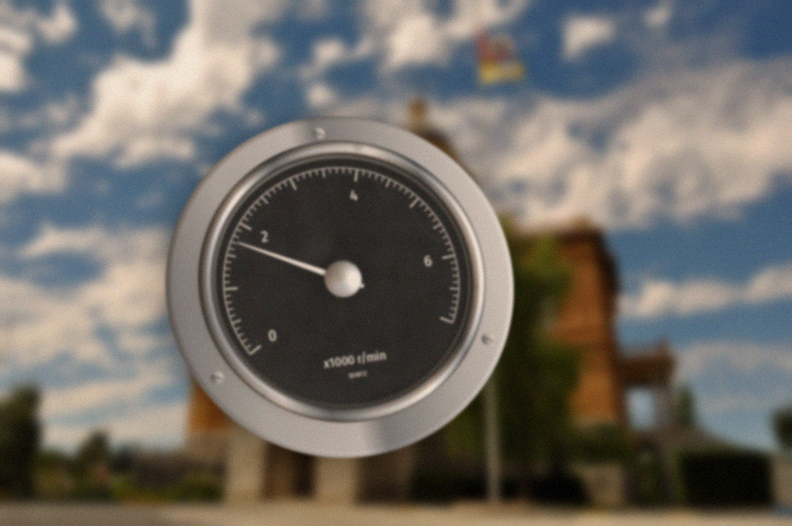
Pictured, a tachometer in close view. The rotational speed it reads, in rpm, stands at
1700 rpm
